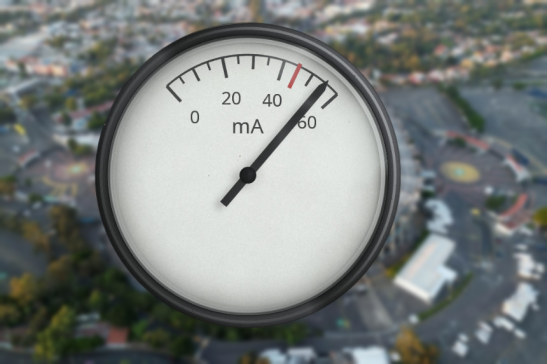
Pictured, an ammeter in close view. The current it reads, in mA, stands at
55 mA
